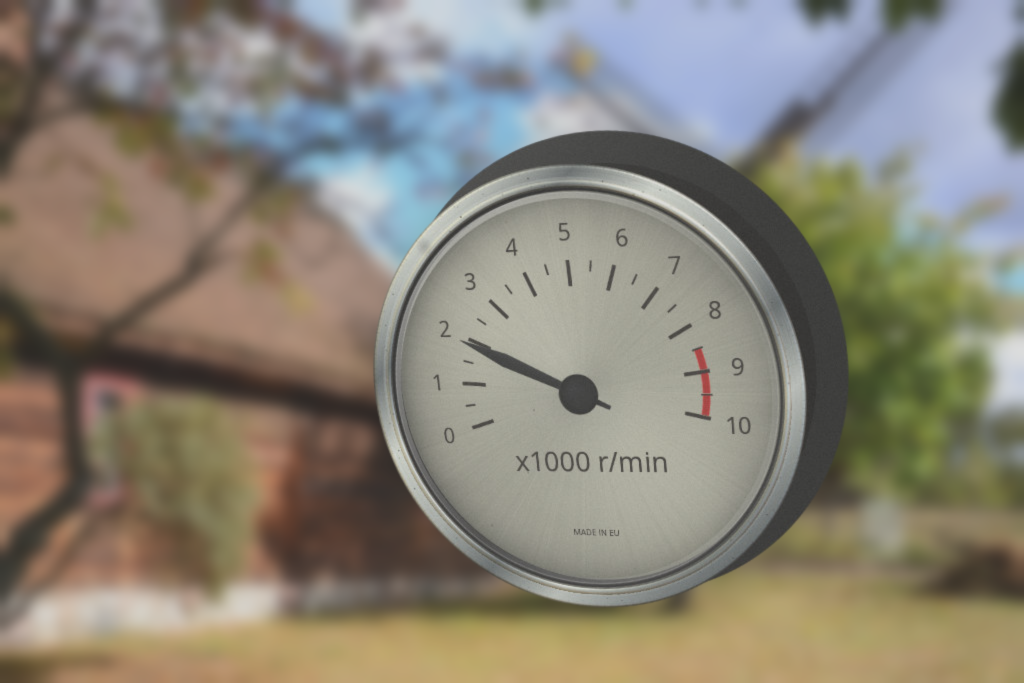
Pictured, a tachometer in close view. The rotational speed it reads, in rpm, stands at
2000 rpm
